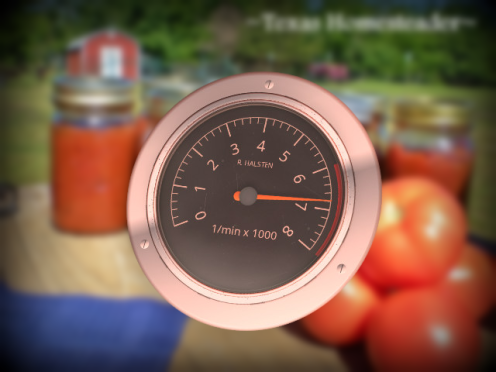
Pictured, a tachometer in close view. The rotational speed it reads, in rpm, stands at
6800 rpm
